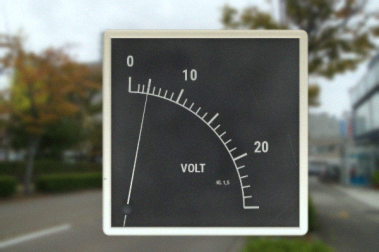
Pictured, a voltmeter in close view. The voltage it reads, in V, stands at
5 V
